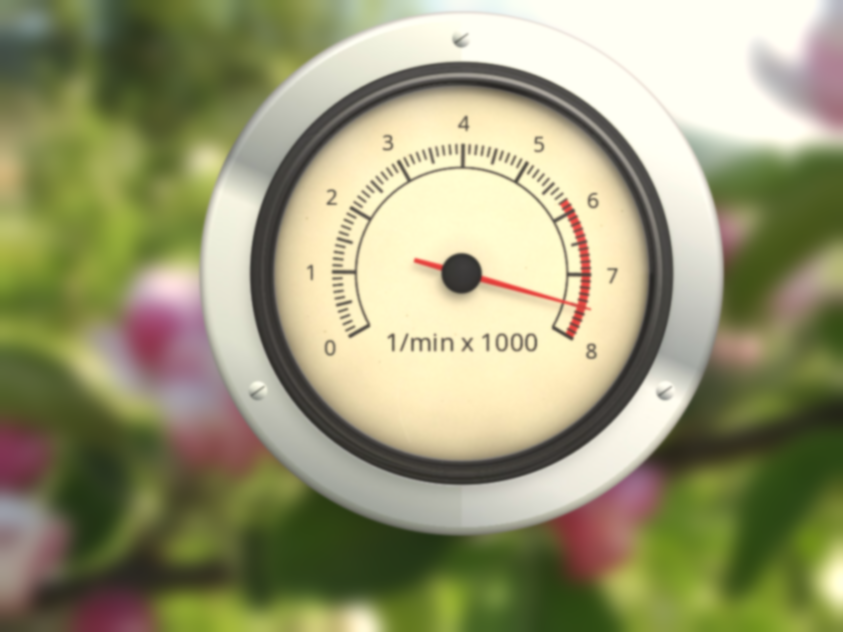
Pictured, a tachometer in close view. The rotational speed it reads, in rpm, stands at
7500 rpm
